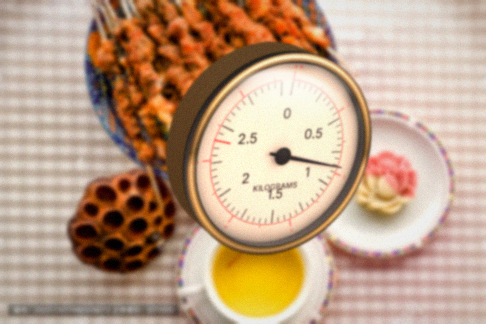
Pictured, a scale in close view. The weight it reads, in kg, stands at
0.85 kg
